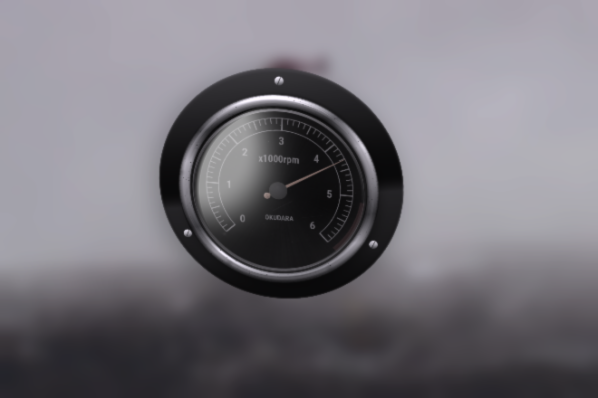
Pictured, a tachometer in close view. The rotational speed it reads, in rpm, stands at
4300 rpm
